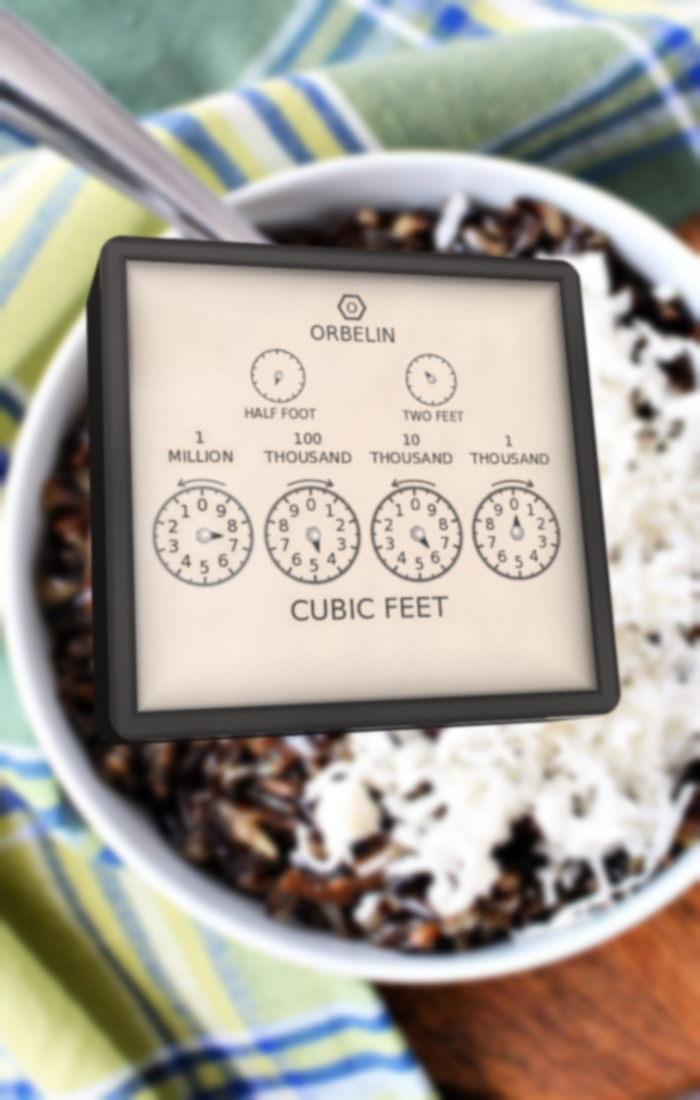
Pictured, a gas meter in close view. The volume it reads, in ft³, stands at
746000 ft³
